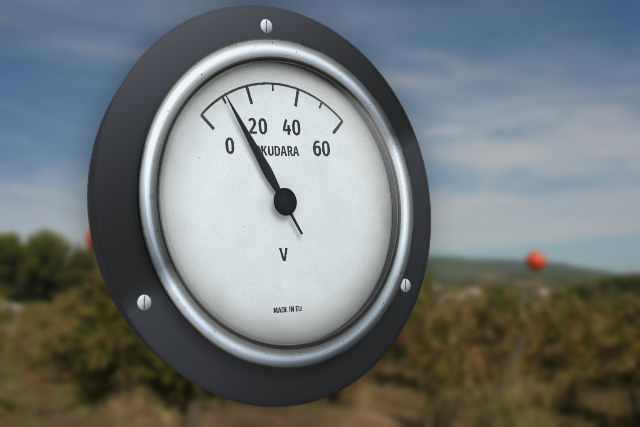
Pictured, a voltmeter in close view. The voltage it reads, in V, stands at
10 V
